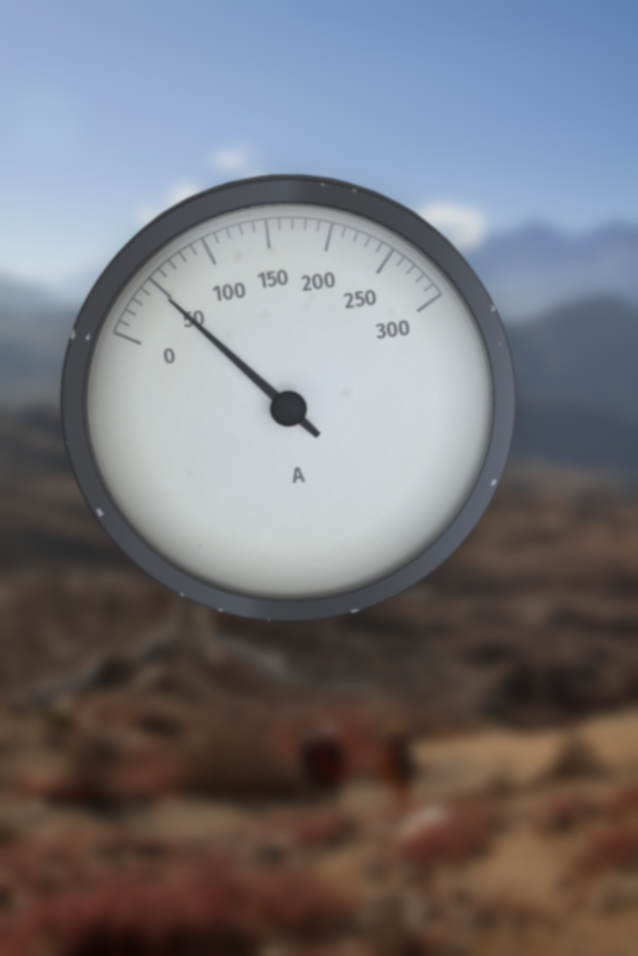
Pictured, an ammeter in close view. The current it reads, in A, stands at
50 A
